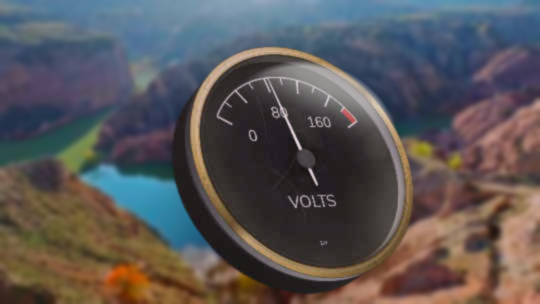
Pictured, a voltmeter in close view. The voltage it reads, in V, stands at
80 V
